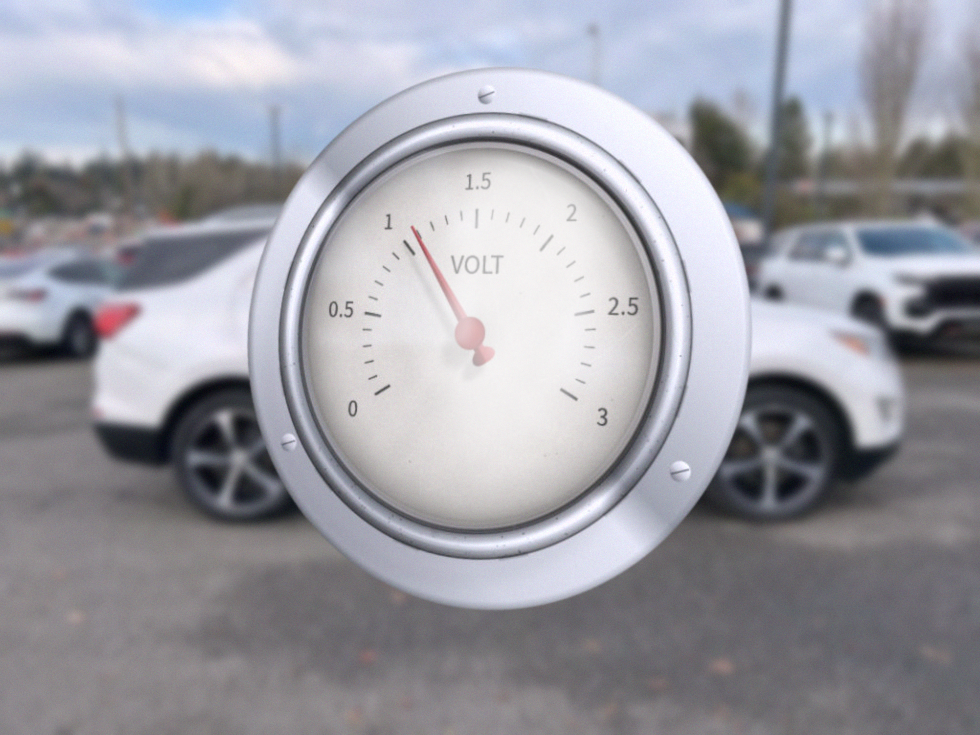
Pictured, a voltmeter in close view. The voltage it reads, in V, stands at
1.1 V
